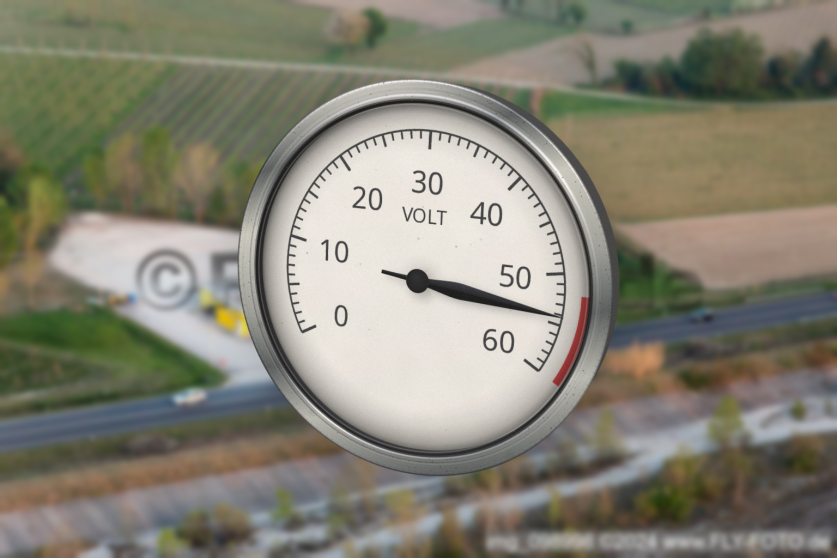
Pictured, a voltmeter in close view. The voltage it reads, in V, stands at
54 V
